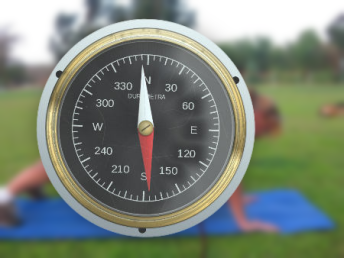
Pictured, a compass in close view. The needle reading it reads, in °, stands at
175 °
